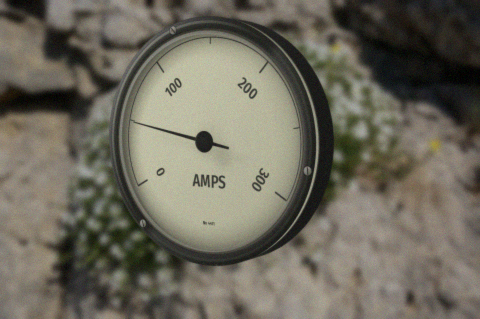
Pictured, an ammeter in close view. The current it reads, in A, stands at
50 A
